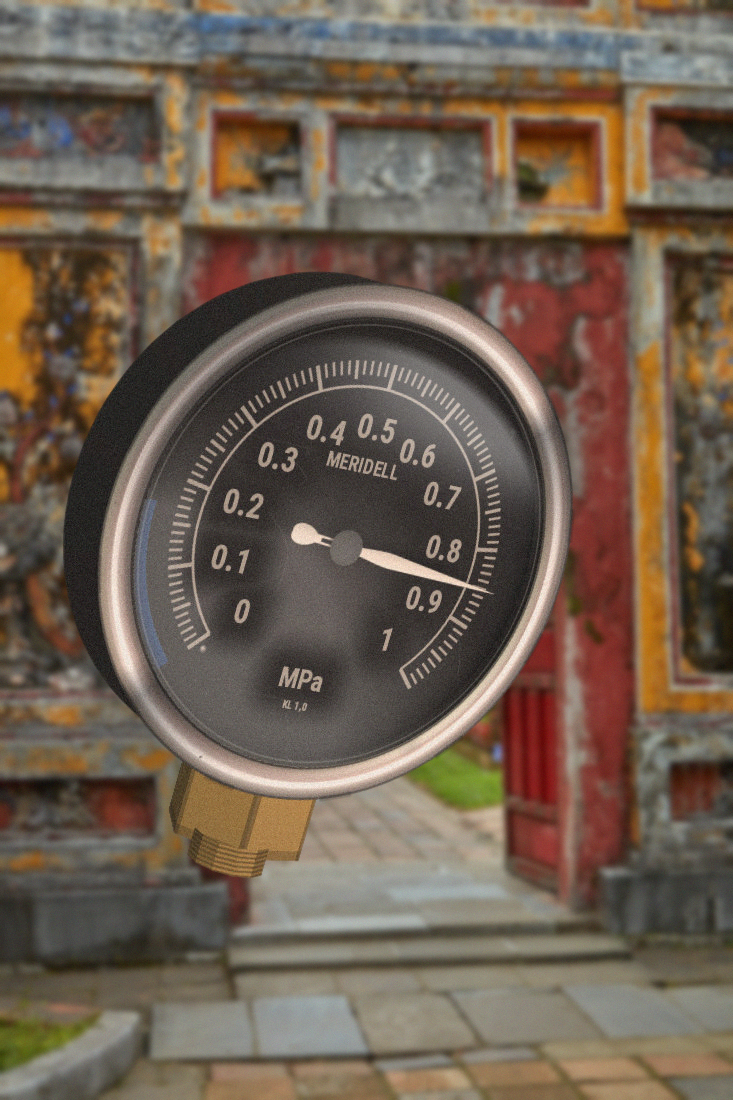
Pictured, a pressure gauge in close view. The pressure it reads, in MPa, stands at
0.85 MPa
